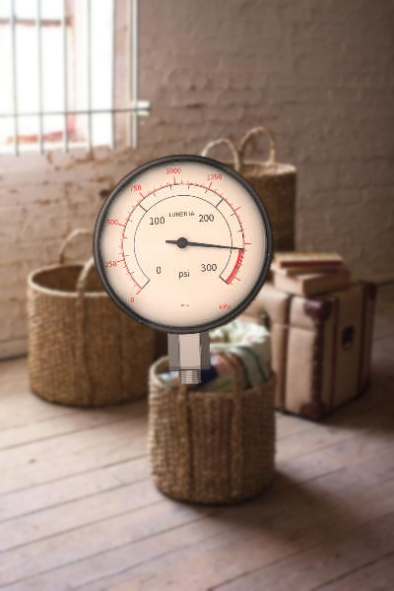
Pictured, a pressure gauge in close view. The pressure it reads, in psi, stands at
260 psi
